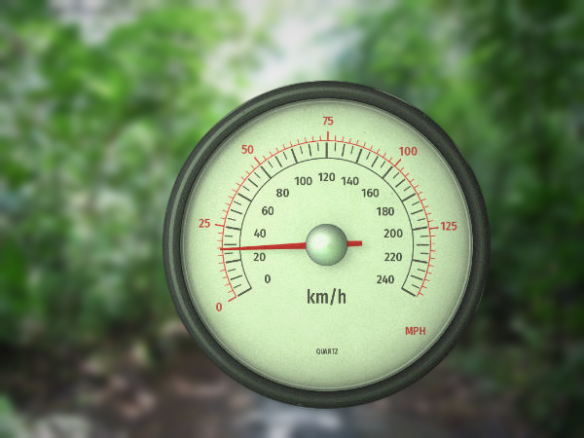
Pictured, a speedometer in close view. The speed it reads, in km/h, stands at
27.5 km/h
